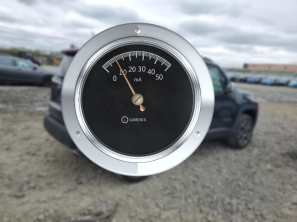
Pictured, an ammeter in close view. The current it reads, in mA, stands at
10 mA
